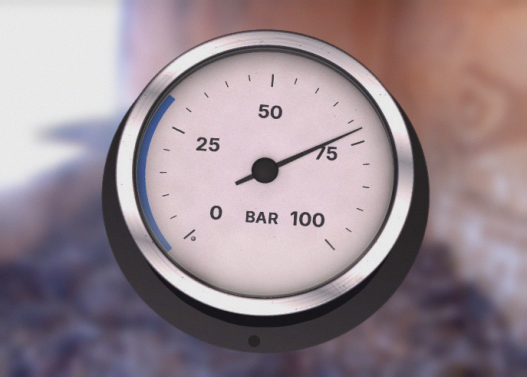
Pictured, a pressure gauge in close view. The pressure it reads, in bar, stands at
72.5 bar
